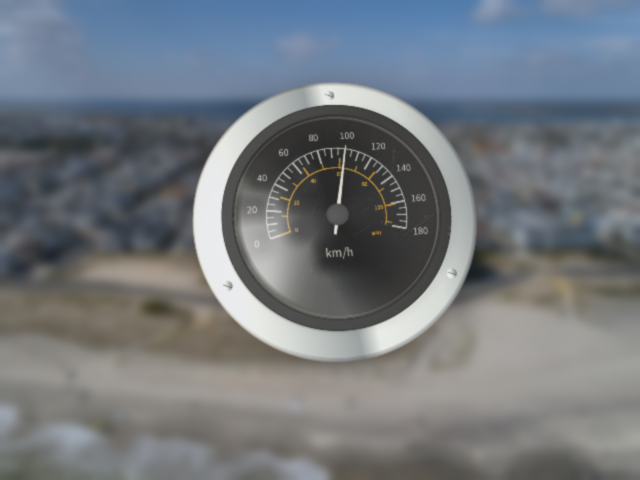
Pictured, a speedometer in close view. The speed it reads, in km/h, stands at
100 km/h
